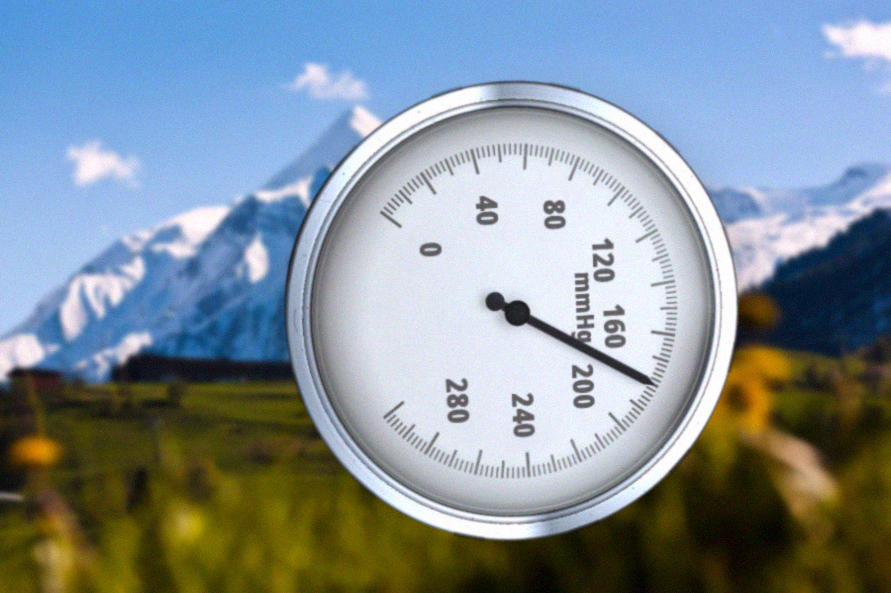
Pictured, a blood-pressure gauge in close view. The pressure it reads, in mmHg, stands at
180 mmHg
